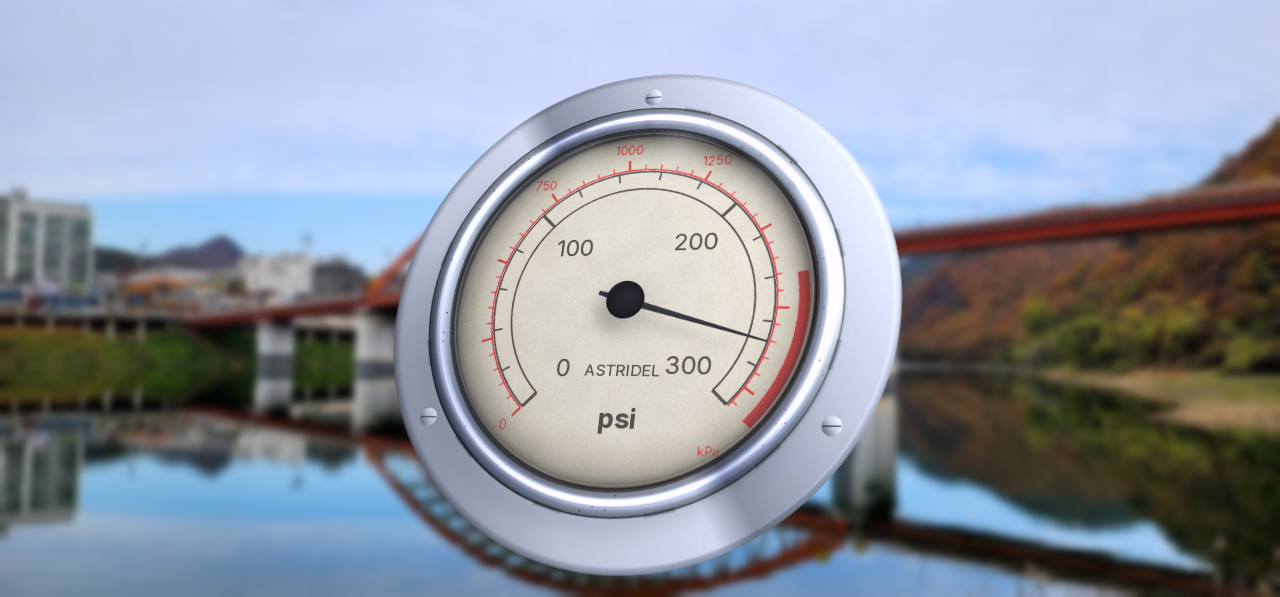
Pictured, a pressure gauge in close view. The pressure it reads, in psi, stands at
270 psi
